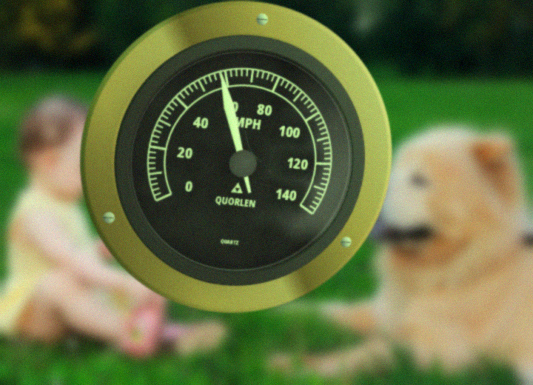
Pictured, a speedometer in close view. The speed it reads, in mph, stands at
58 mph
